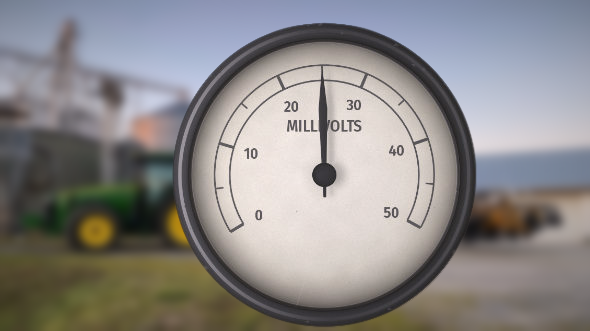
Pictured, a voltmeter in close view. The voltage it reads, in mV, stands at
25 mV
